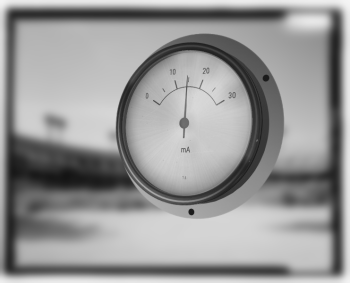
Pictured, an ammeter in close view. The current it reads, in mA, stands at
15 mA
